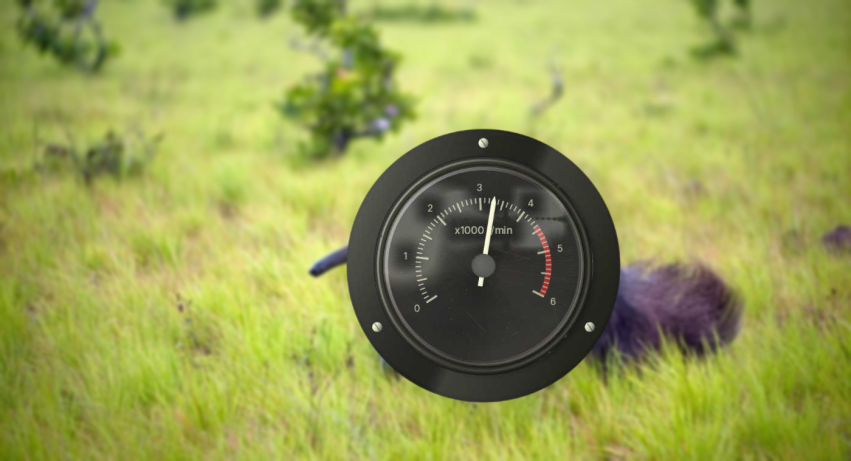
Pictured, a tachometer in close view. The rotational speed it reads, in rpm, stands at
3300 rpm
